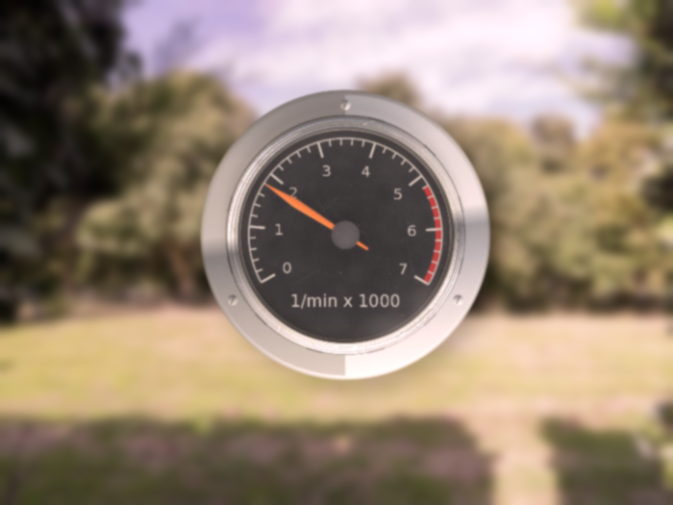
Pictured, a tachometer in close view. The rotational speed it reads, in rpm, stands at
1800 rpm
